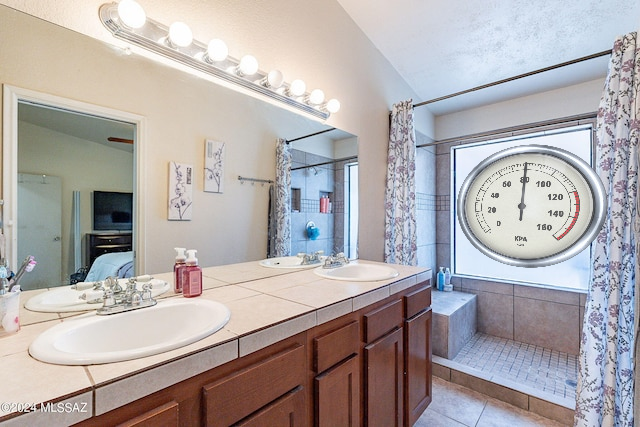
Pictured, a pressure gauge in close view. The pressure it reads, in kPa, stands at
80 kPa
